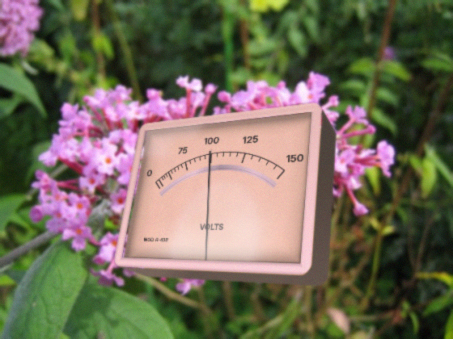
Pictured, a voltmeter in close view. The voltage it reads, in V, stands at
100 V
